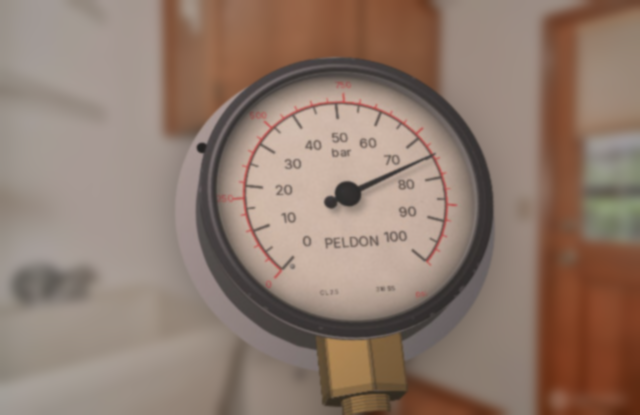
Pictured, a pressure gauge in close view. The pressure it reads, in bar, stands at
75 bar
